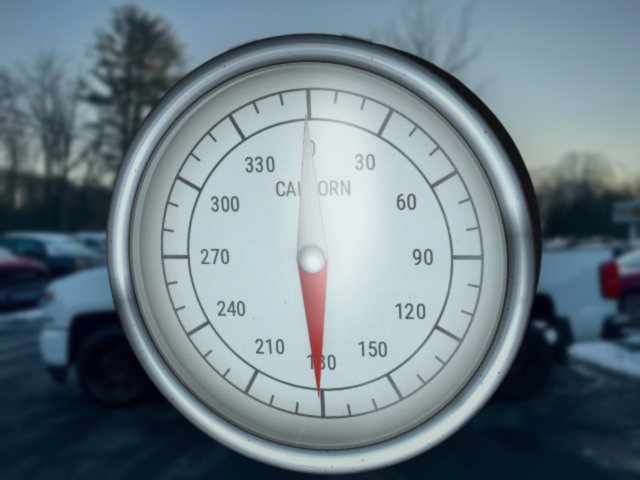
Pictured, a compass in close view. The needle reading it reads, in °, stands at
180 °
